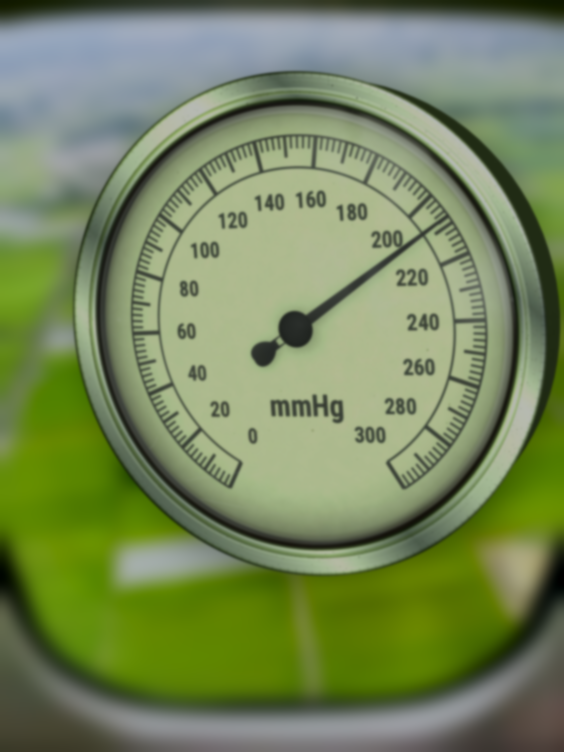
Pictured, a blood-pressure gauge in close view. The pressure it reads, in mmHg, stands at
208 mmHg
